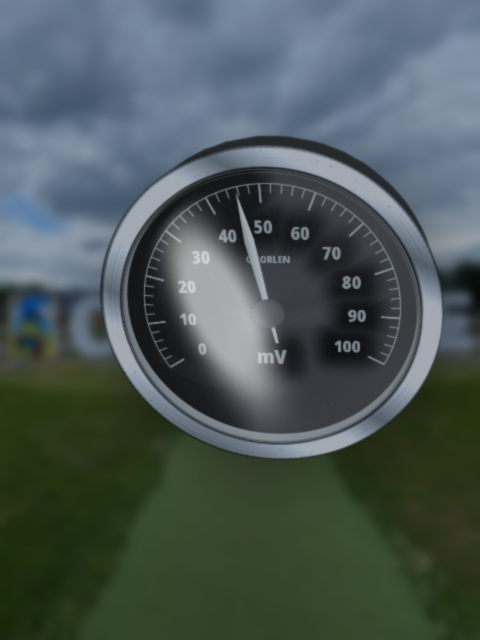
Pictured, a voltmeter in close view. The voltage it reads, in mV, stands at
46 mV
